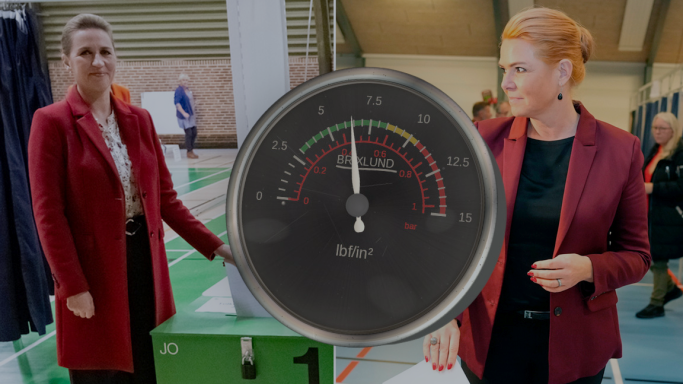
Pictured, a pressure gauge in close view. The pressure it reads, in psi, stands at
6.5 psi
